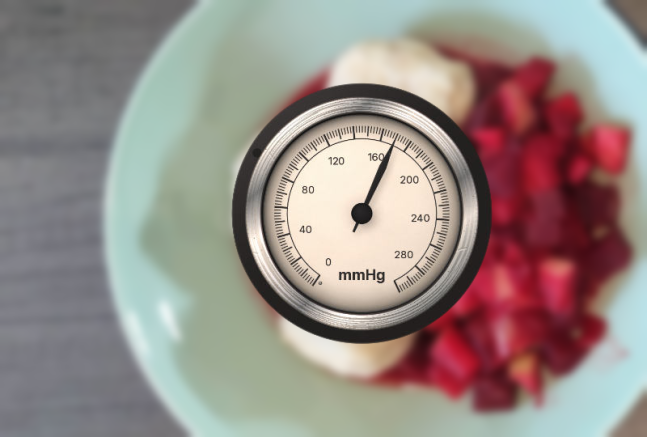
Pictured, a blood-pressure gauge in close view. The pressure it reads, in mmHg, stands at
170 mmHg
